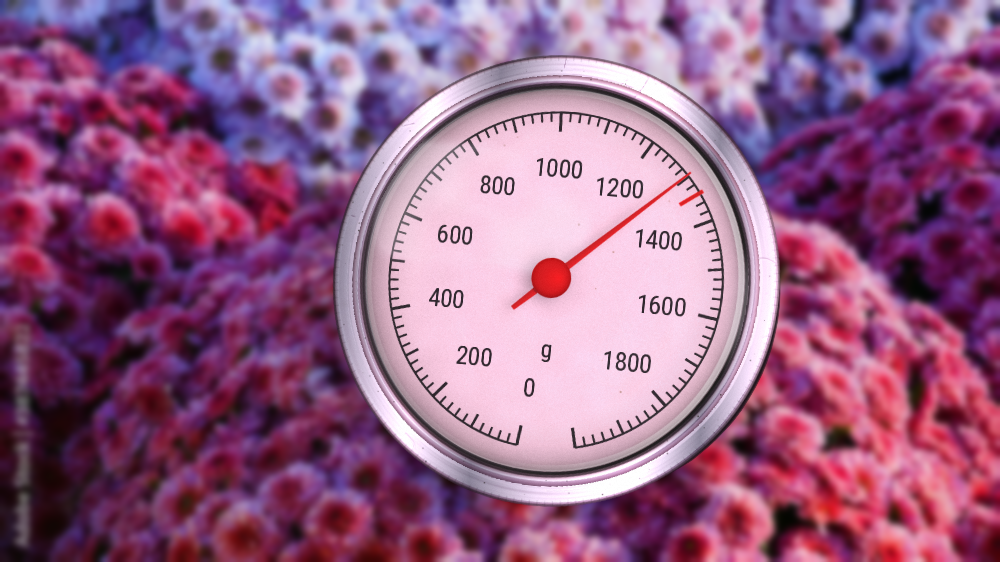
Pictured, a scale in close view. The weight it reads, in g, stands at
1300 g
